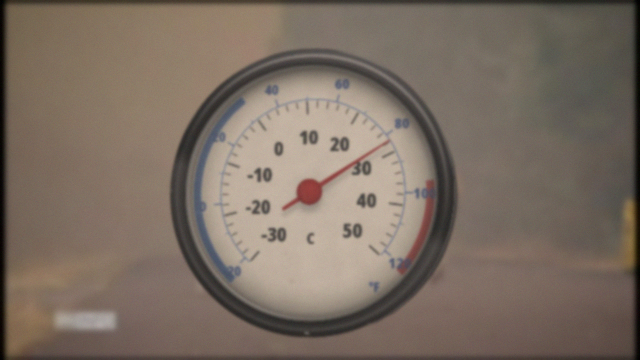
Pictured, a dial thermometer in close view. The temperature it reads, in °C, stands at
28 °C
